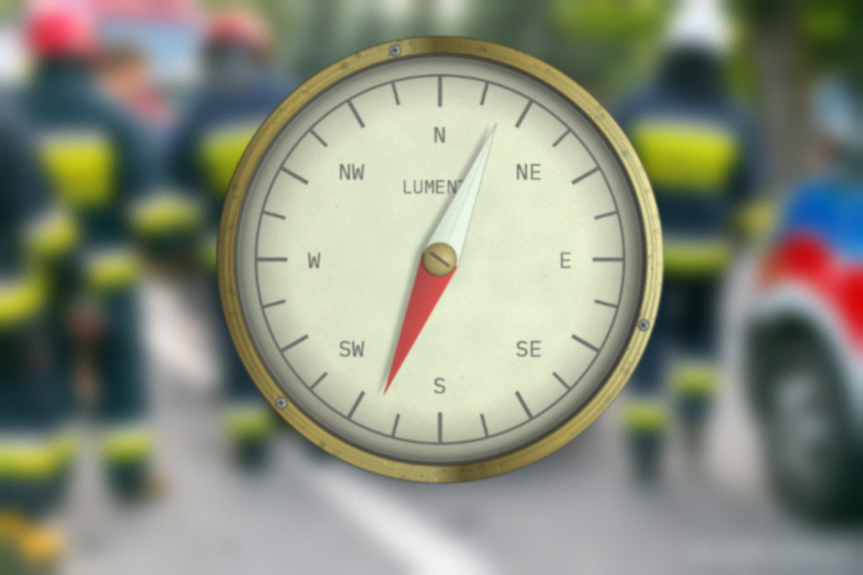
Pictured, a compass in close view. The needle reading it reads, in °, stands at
202.5 °
